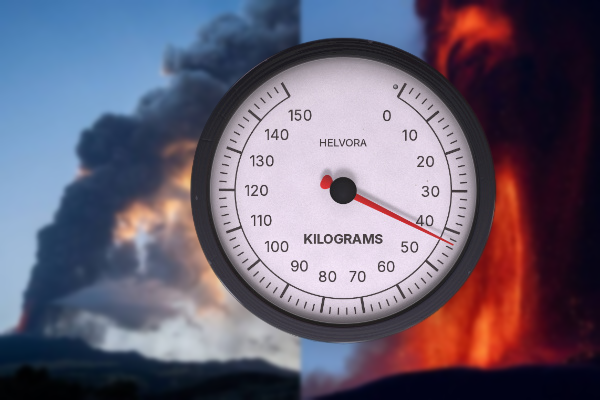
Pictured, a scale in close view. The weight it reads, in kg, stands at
43 kg
